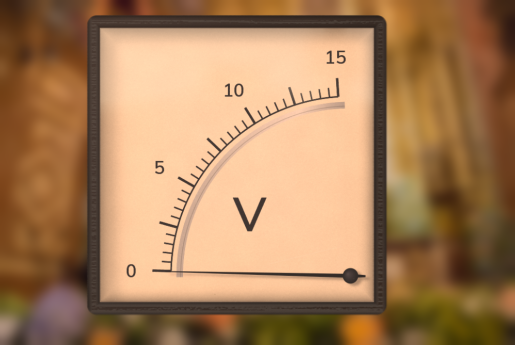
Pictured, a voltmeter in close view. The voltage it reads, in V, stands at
0 V
